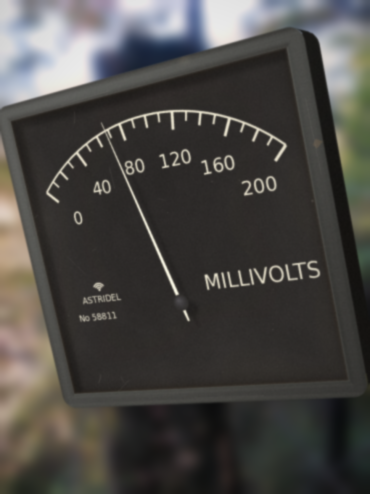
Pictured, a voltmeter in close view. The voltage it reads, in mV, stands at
70 mV
